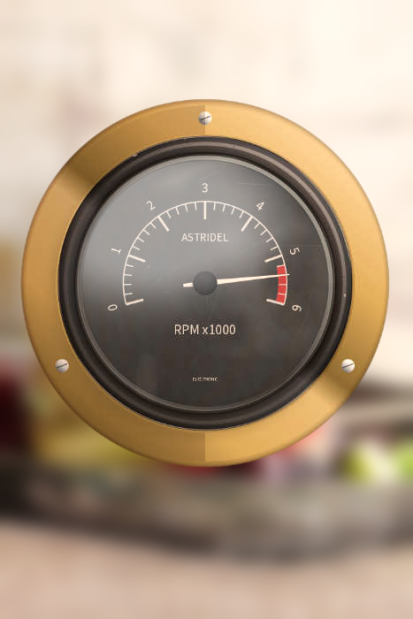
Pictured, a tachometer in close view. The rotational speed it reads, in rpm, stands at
5400 rpm
